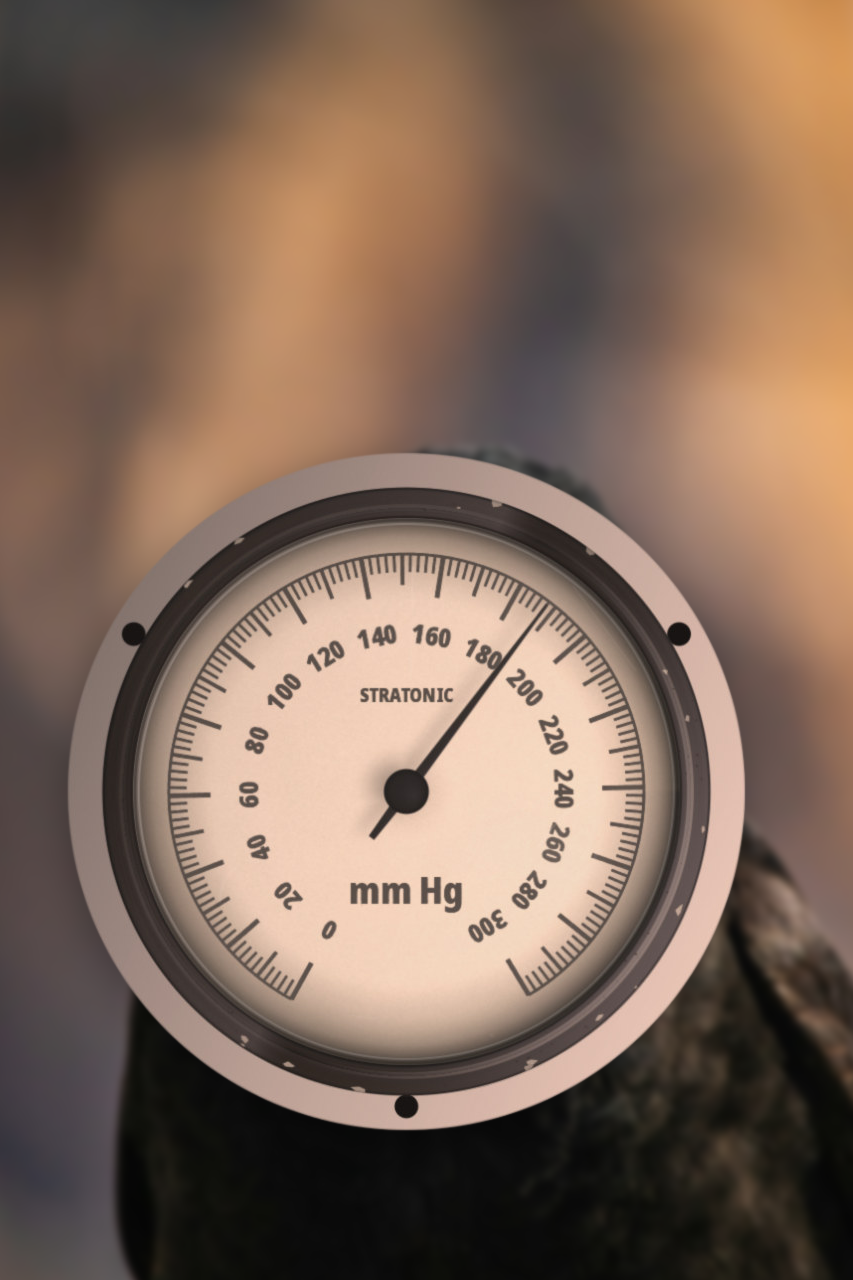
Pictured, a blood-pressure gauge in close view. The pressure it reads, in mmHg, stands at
188 mmHg
